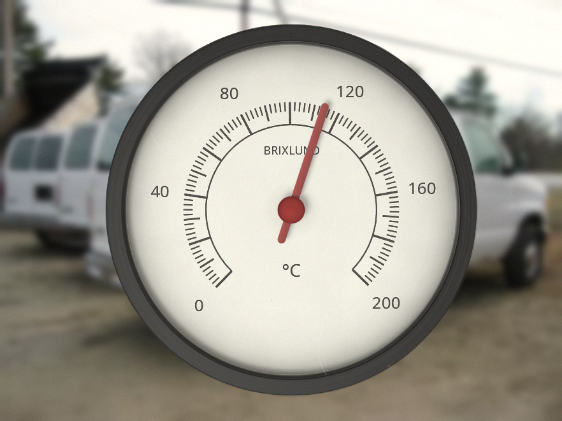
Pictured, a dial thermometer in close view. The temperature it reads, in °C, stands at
114 °C
